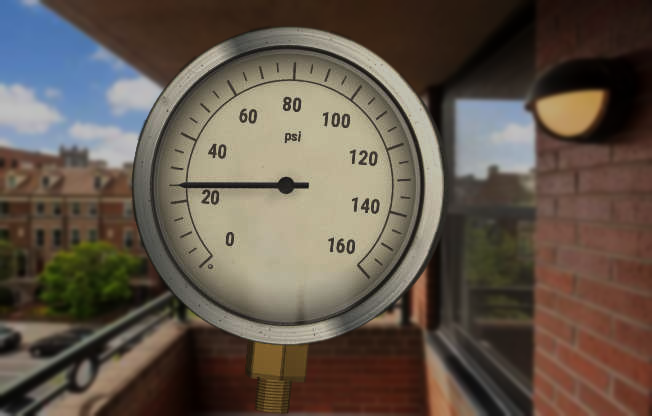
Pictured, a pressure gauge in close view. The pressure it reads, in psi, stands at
25 psi
